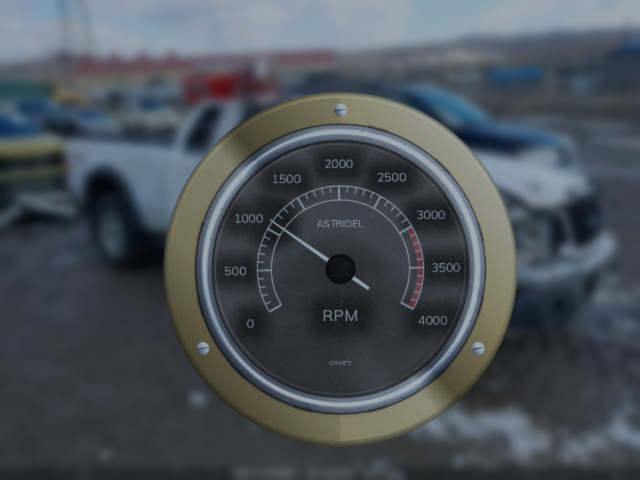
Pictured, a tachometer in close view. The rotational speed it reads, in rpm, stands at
1100 rpm
